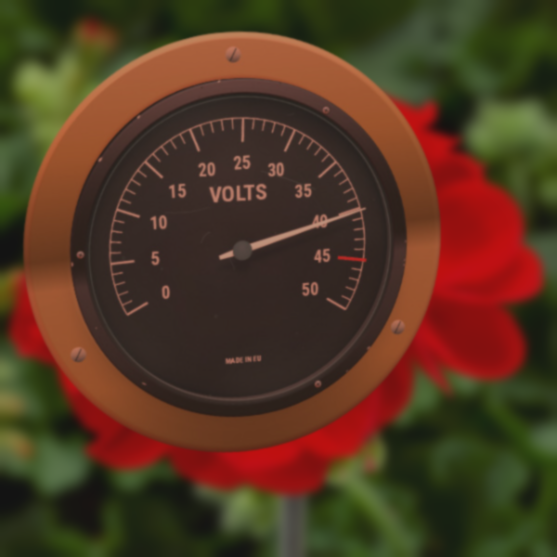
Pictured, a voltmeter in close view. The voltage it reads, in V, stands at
40 V
